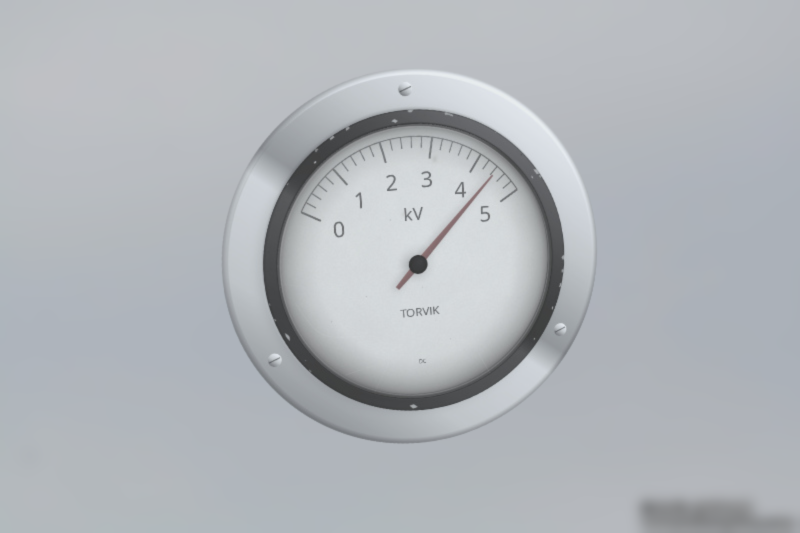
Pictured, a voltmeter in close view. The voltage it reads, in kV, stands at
4.4 kV
